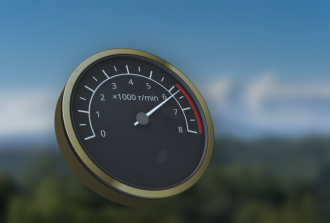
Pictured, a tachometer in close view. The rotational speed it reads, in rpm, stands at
6250 rpm
